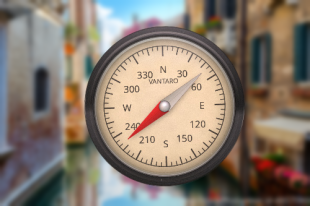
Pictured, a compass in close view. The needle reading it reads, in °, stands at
230 °
